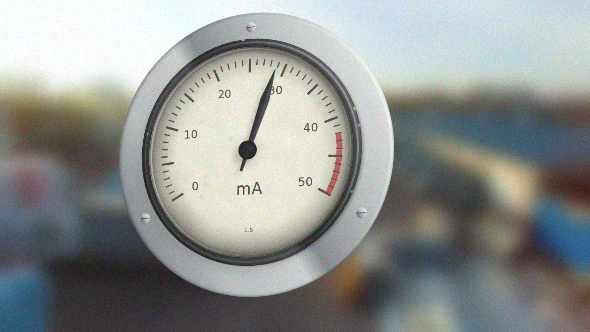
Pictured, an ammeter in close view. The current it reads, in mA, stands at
29 mA
